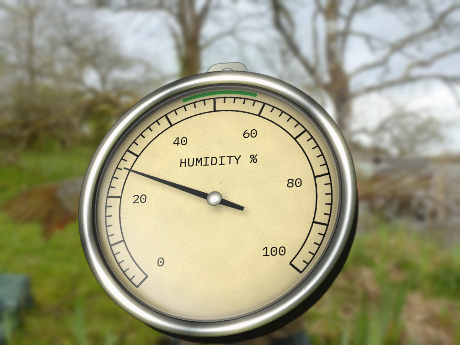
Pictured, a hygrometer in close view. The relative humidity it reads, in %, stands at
26 %
